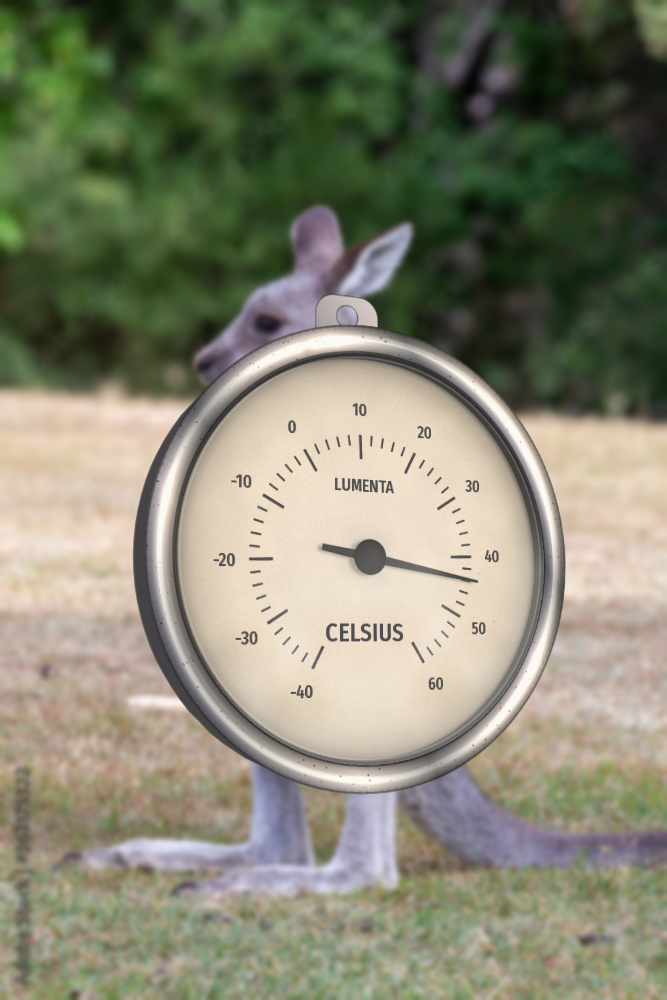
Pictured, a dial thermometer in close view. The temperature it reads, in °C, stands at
44 °C
